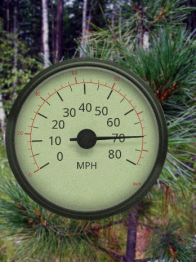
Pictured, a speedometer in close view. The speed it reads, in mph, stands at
70 mph
